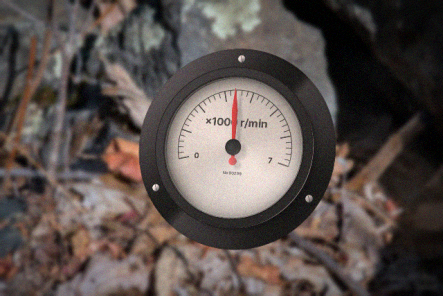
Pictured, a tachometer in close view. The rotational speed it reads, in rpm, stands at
3400 rpm
